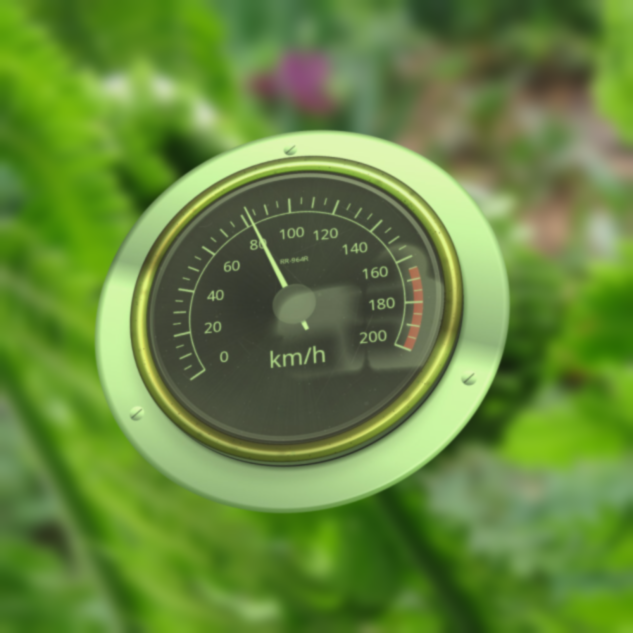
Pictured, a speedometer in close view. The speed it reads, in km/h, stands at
82.5 km/h
